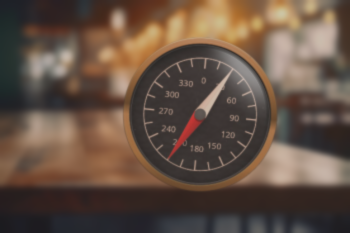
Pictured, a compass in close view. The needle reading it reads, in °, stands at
210 °
